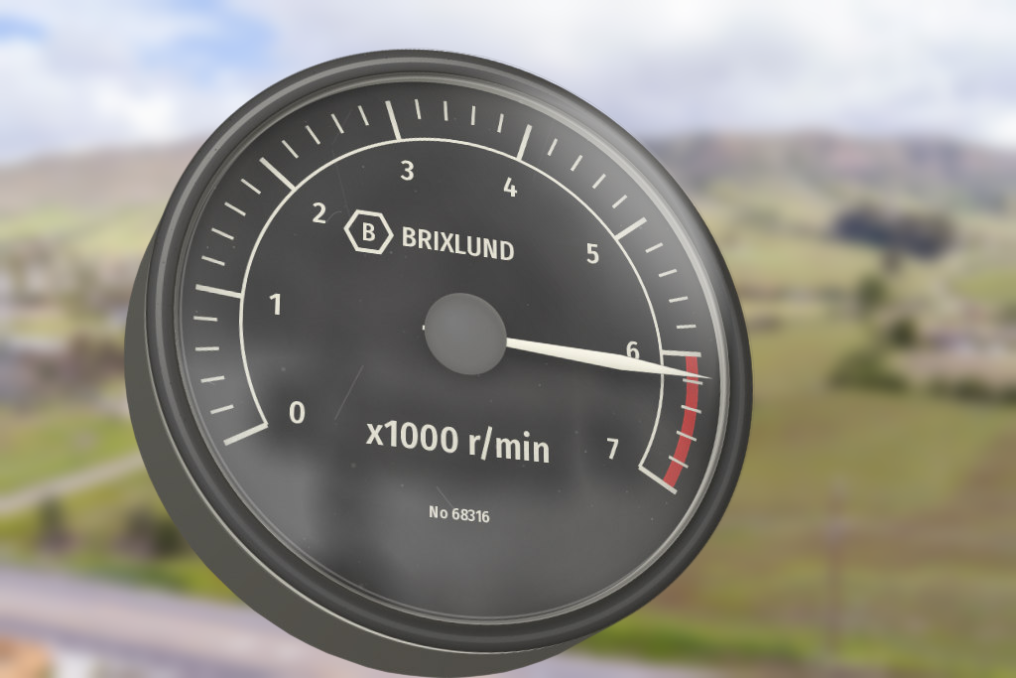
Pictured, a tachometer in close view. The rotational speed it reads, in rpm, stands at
6200 rpm
